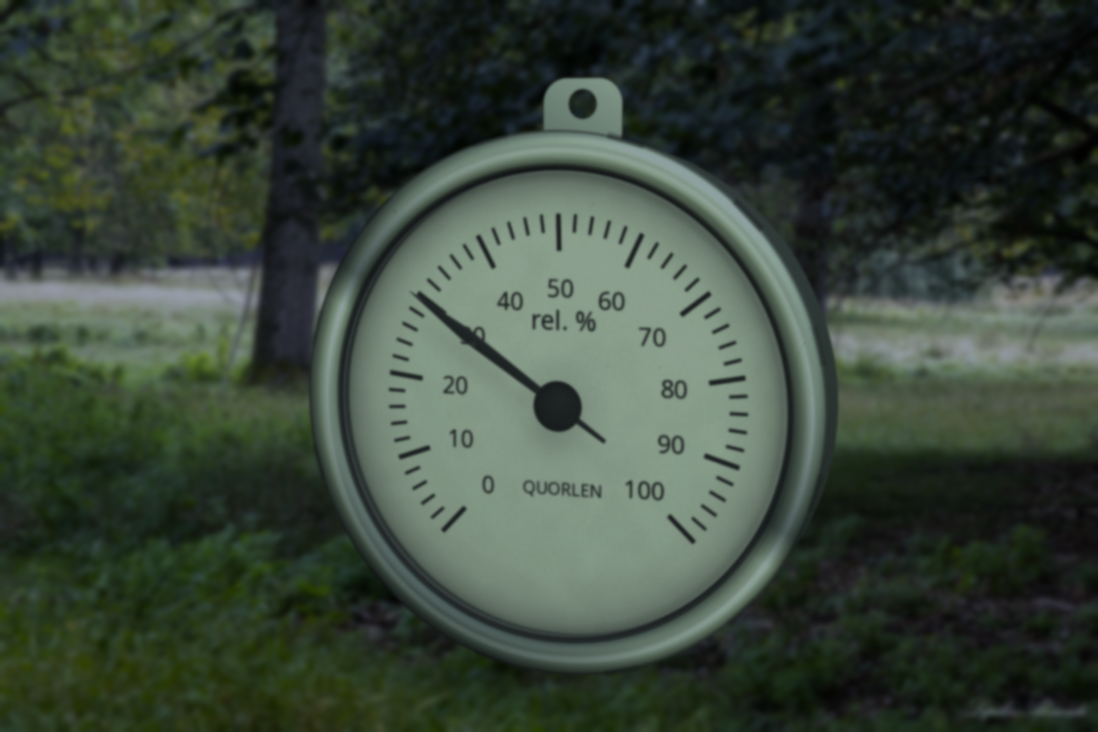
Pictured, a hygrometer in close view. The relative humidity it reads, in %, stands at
30 %
